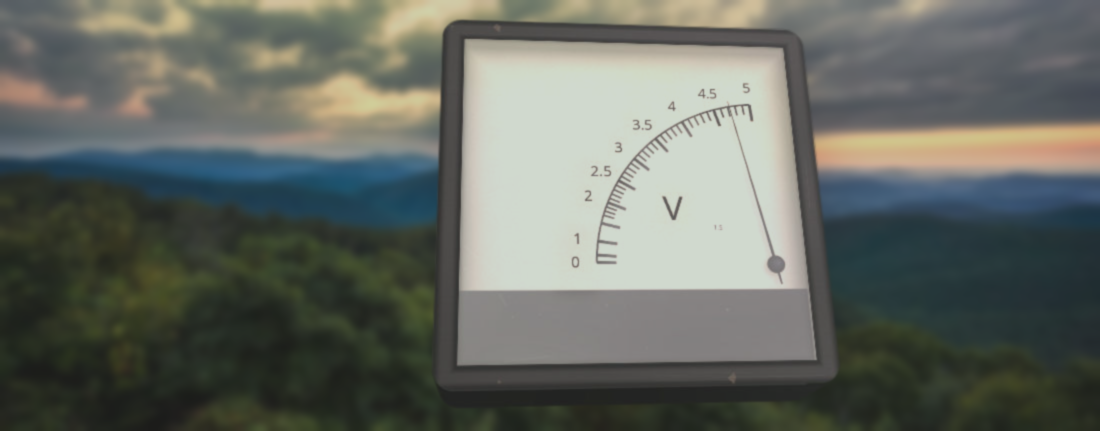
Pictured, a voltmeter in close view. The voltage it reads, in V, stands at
4.7 V
